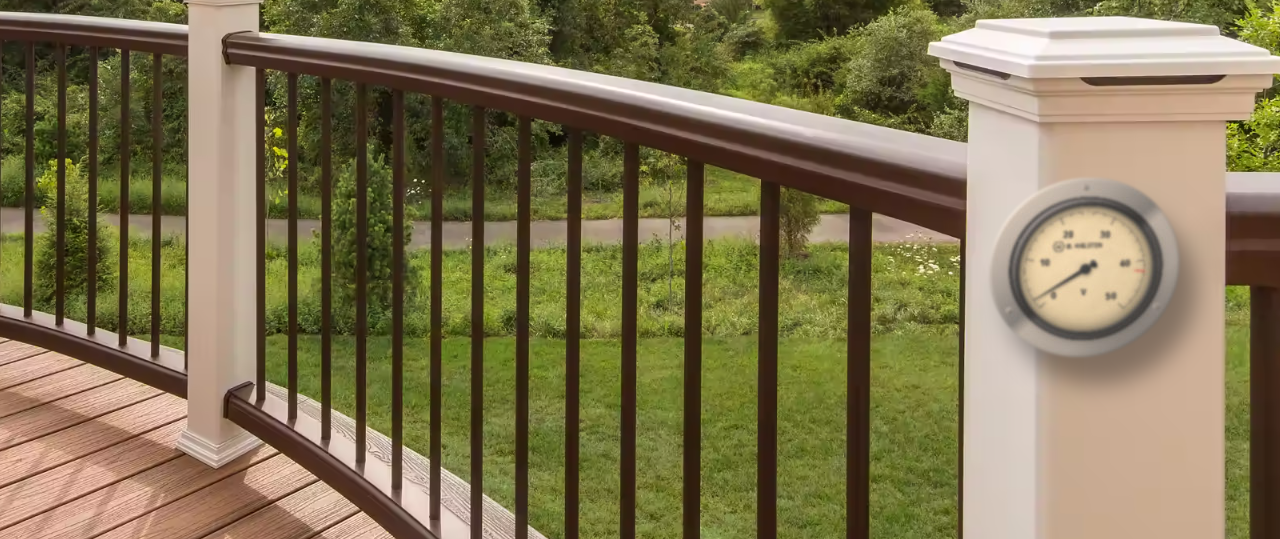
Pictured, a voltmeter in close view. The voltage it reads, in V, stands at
2 V
